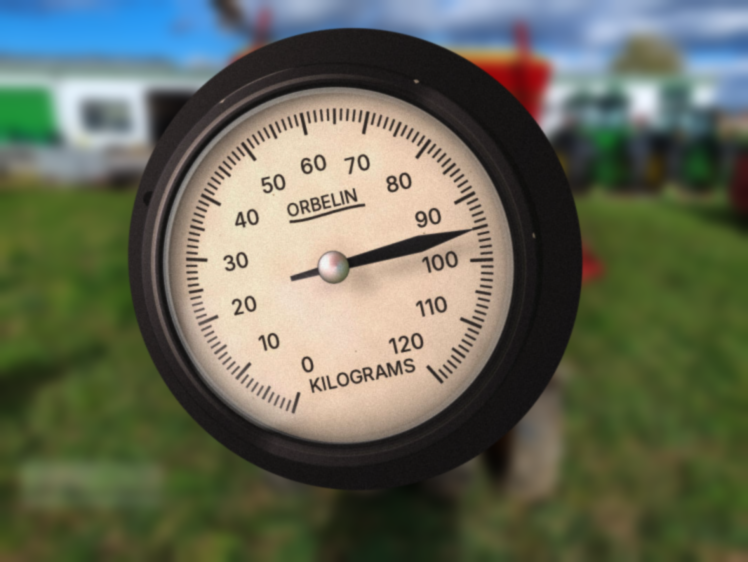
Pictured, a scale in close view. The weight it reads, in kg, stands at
95 kg
